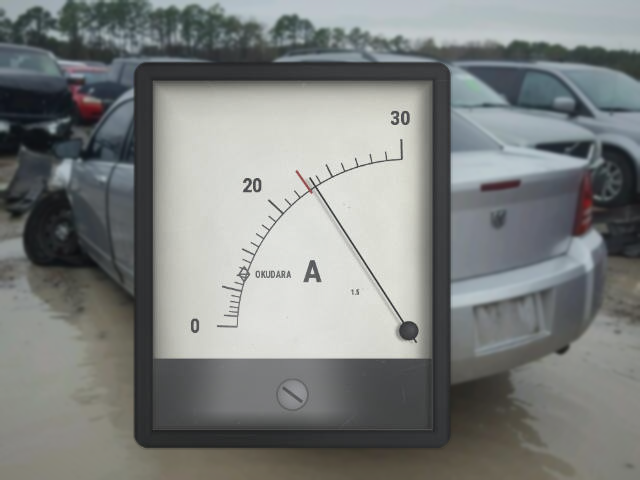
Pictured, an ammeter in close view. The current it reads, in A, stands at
23.5 A
